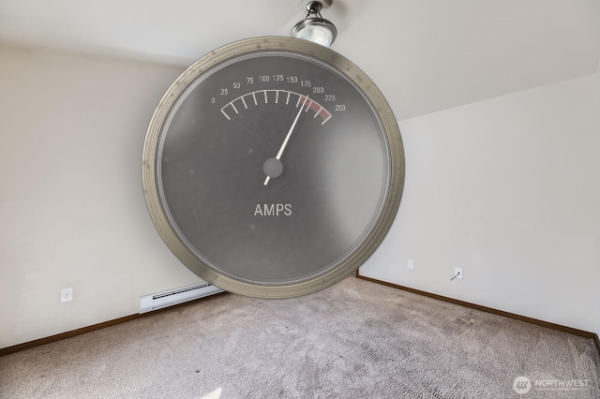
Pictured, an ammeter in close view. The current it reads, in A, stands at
187.5 A
